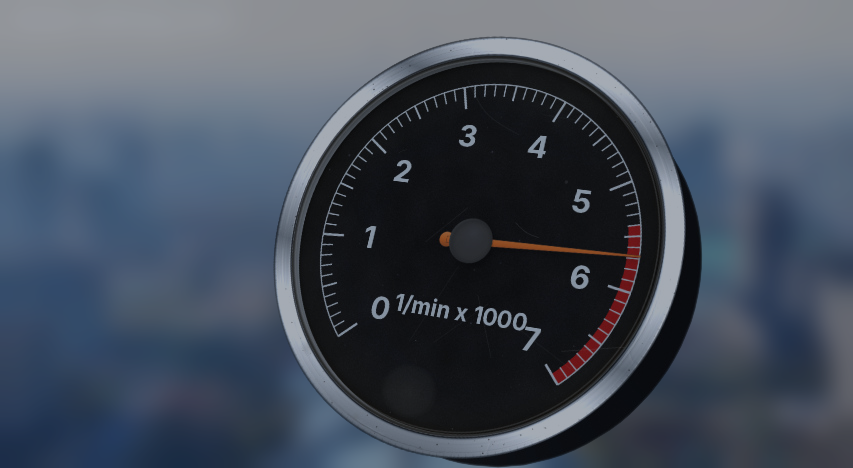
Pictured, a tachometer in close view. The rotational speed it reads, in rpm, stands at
5700 rpm
